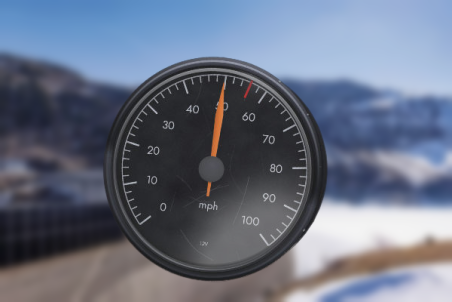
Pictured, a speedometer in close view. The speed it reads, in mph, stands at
50 mph
